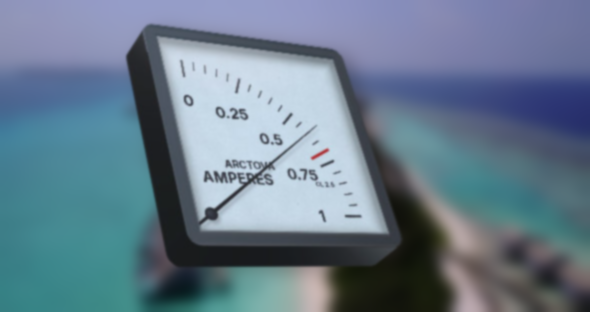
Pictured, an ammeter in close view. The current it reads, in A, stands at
0.6 A
